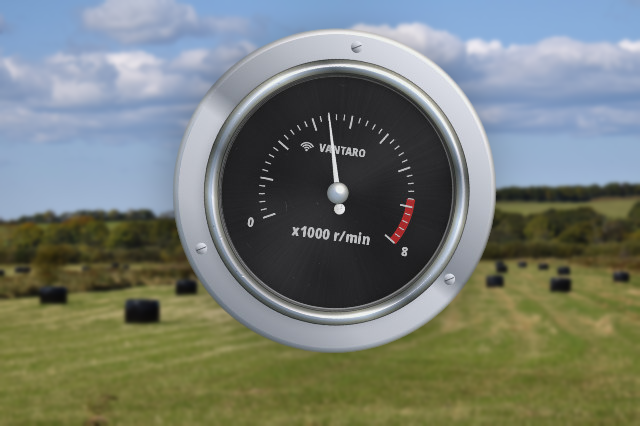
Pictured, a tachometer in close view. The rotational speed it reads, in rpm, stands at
3400 rpm
